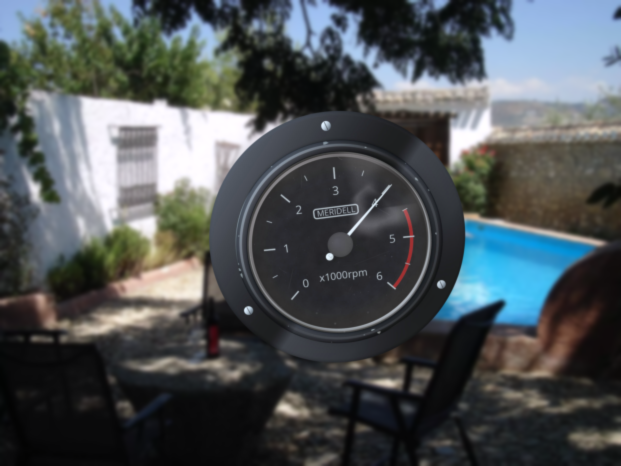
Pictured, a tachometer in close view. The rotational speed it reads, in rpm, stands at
4000 rpm
